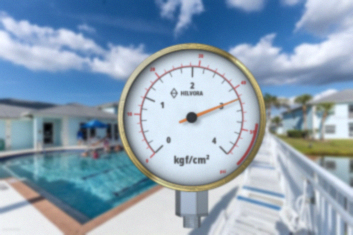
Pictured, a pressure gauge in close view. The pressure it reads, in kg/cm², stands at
3 kg/cm²
